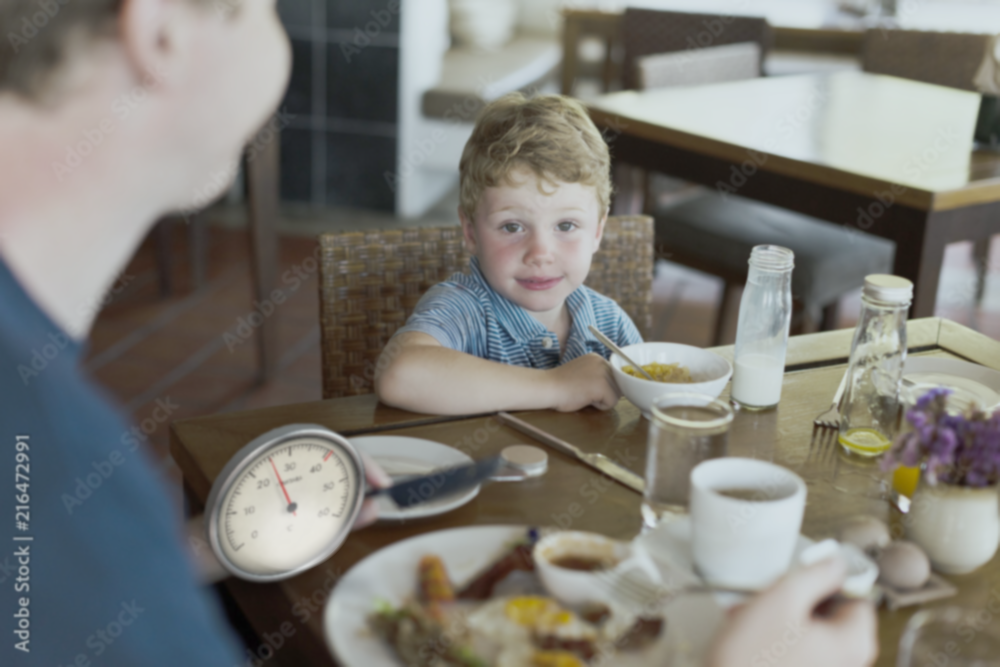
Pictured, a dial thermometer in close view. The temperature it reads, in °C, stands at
25 °C
